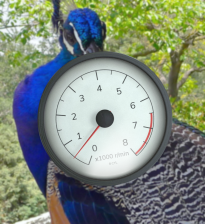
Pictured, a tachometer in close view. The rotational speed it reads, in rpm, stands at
500 rpm
